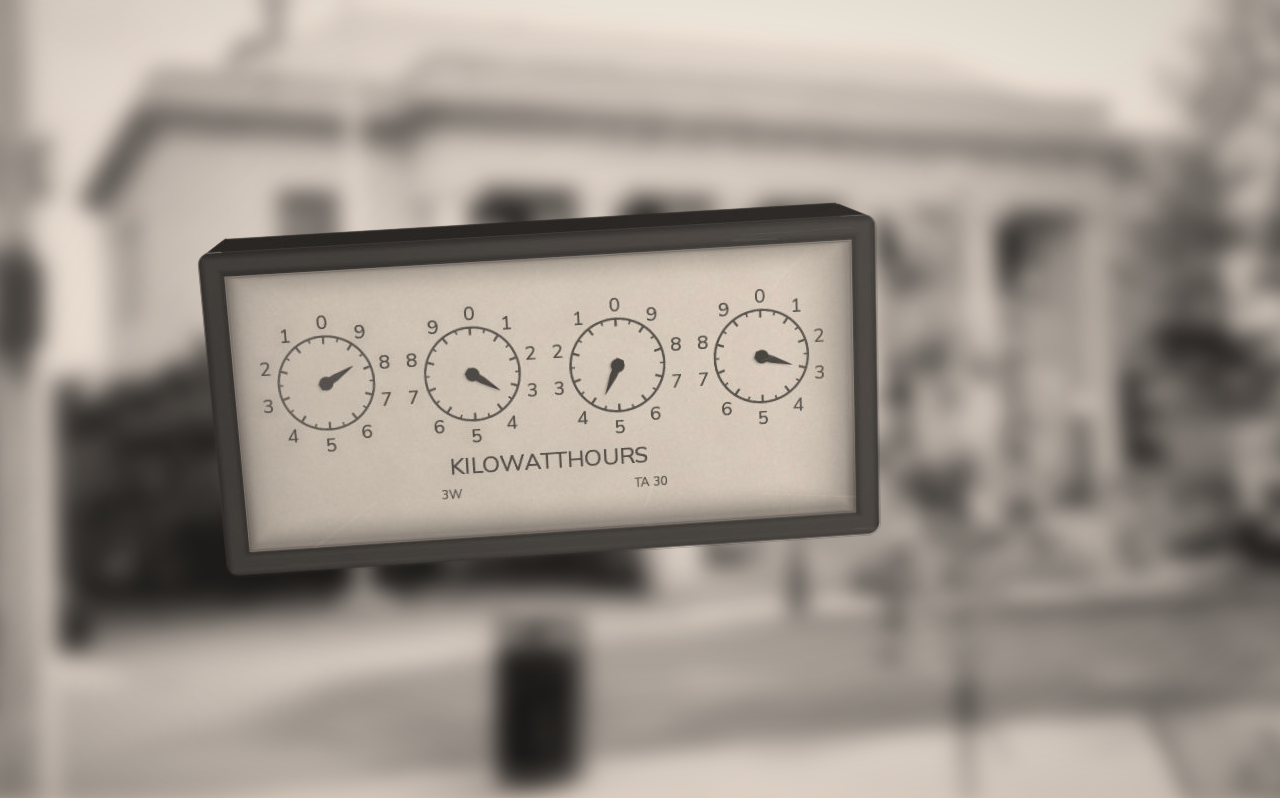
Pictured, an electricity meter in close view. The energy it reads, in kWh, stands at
8343 kWh
